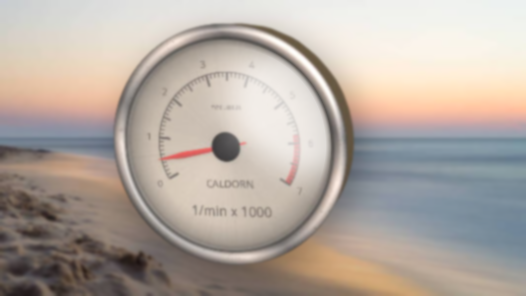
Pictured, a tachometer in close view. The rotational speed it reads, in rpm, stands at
500 rpm
